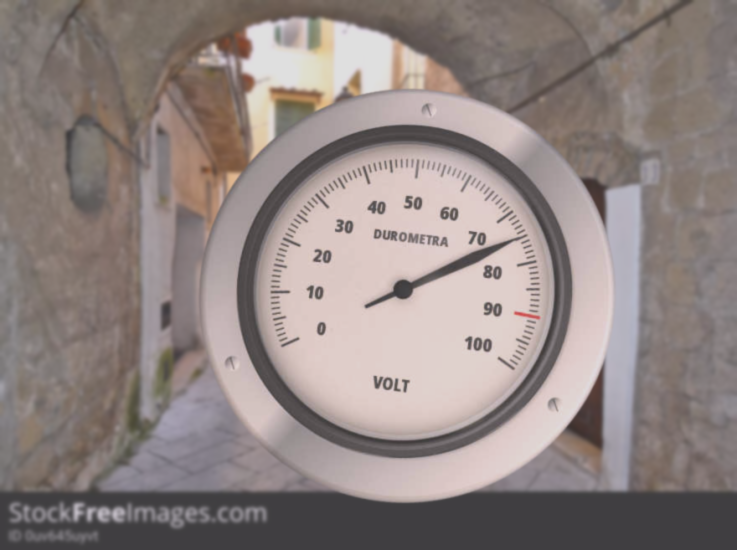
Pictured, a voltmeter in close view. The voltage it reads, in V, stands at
75 V
